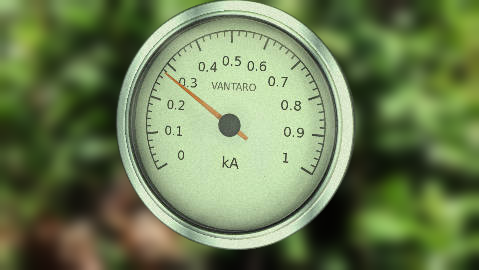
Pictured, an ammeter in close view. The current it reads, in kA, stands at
0.28 kA
